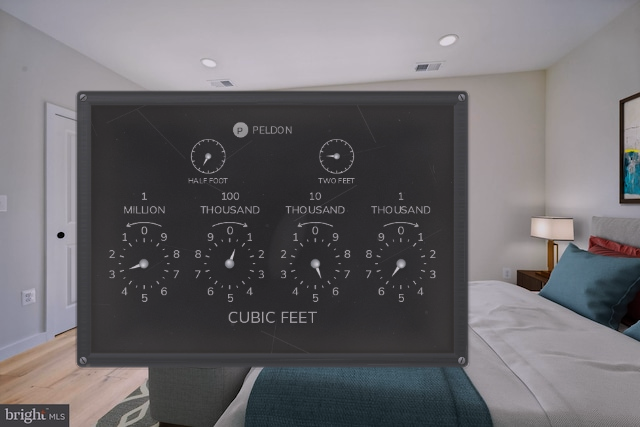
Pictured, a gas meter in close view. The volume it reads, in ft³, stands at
305600 ft³
